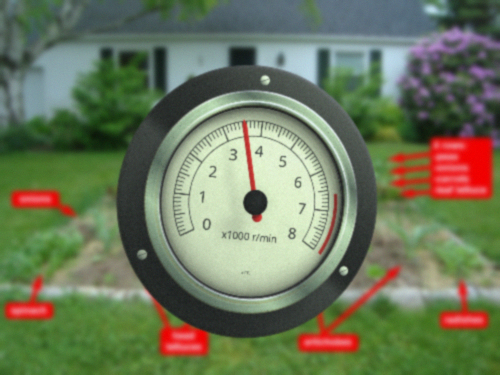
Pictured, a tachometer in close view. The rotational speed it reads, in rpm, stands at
3500 rpm
